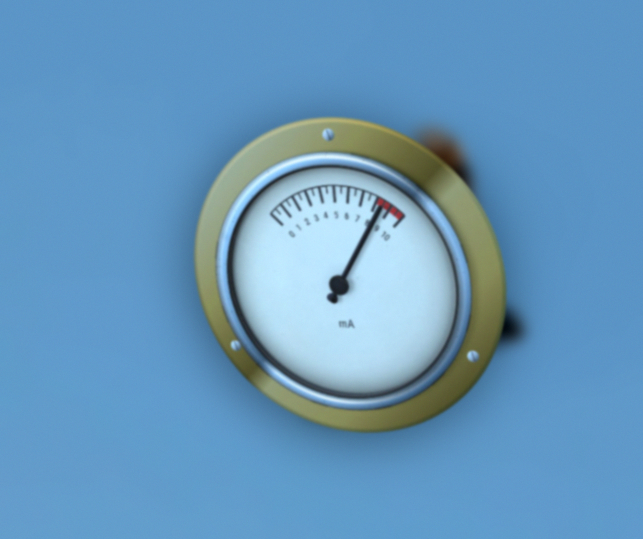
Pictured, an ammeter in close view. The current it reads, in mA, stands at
8.5 mA
